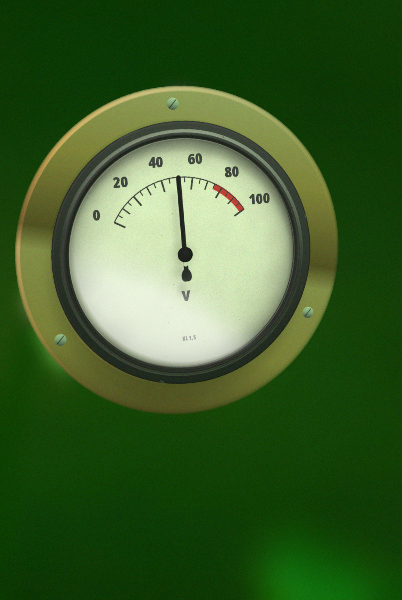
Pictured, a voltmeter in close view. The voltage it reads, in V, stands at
50 V
